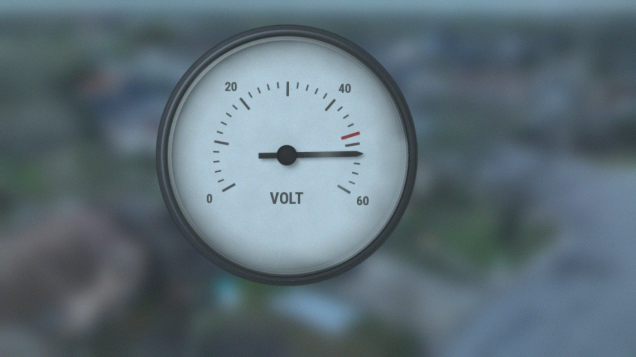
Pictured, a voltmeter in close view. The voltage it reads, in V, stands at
52 V
